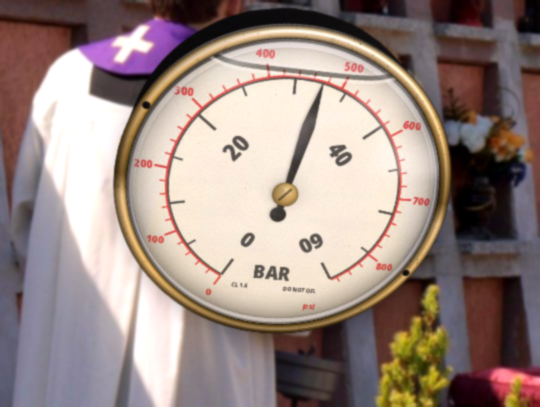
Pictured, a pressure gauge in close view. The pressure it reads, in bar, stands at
32.5 bar
